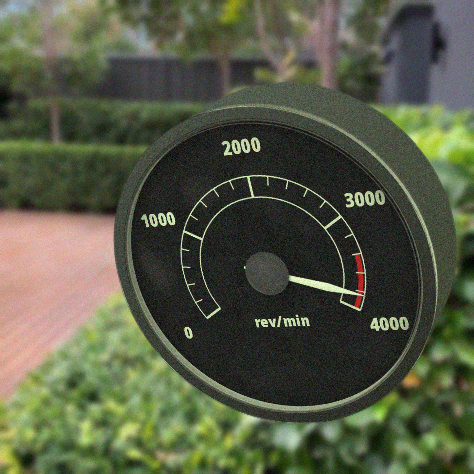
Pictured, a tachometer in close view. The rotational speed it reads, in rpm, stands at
3800 rpm
